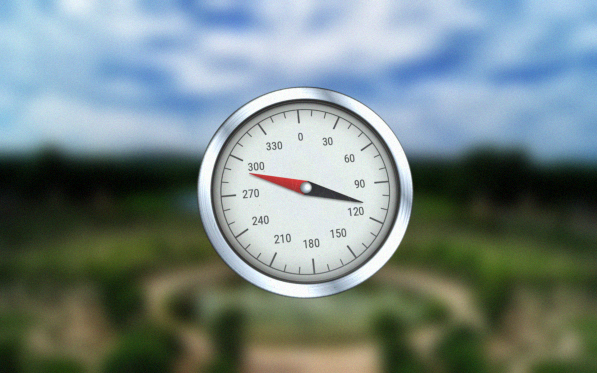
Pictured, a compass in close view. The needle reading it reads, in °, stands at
290 °
